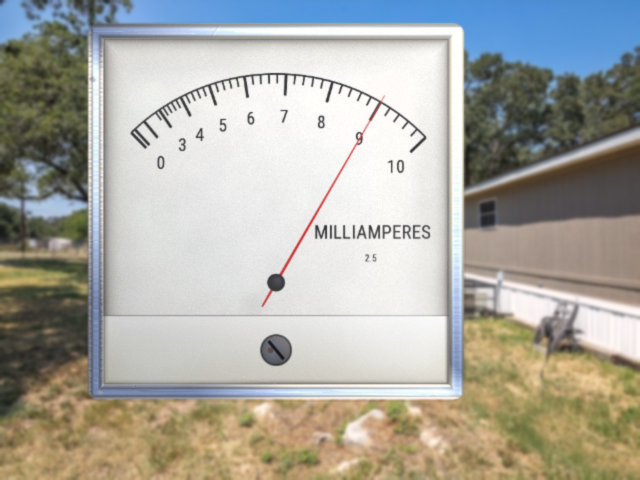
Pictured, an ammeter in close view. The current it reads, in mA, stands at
9 mA
